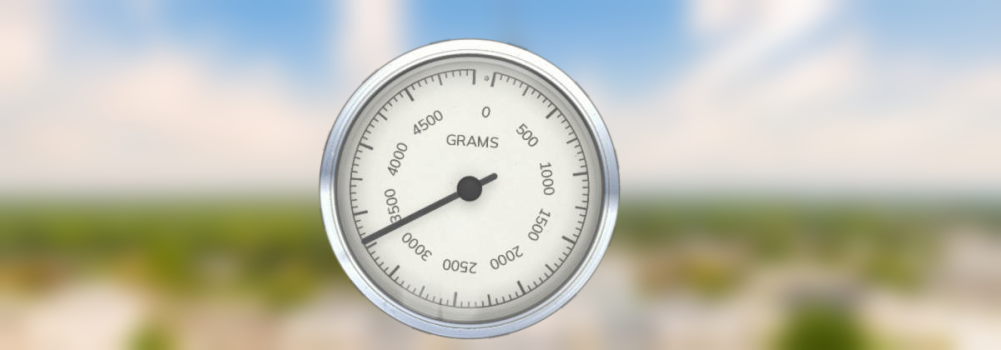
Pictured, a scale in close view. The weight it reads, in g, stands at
3300 g
